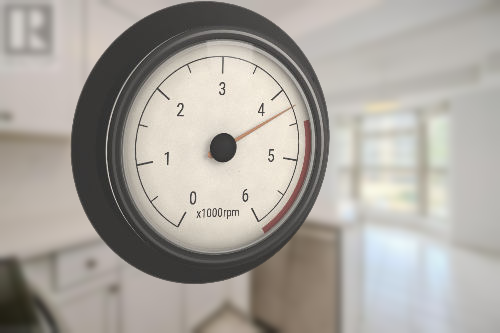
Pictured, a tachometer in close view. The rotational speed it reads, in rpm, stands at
4250 rpm
